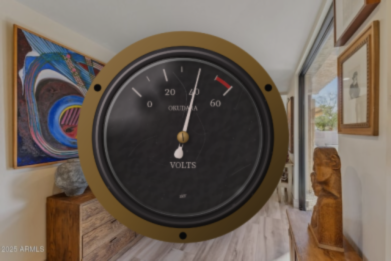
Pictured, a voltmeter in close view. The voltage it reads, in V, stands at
40 V
